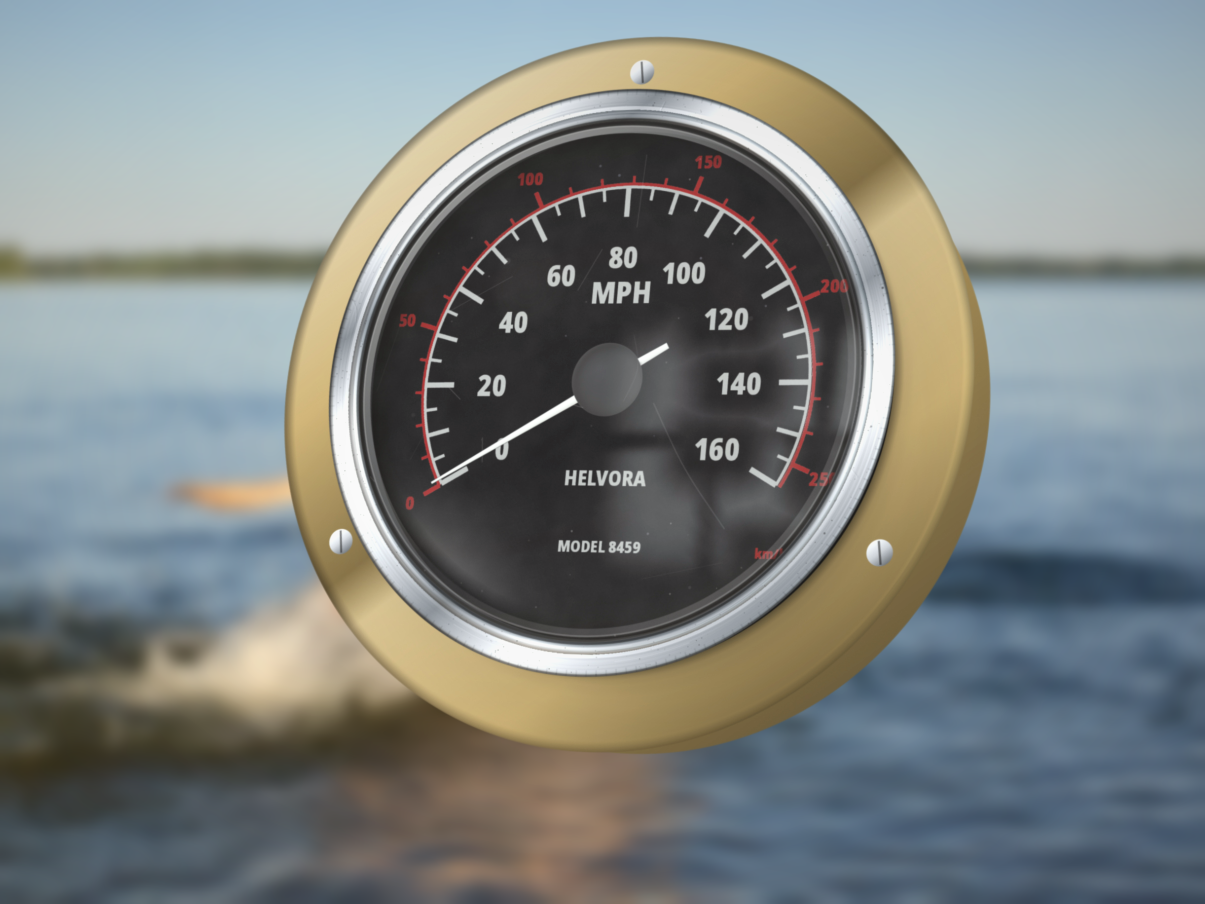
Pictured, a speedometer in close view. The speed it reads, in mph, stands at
0 mph
